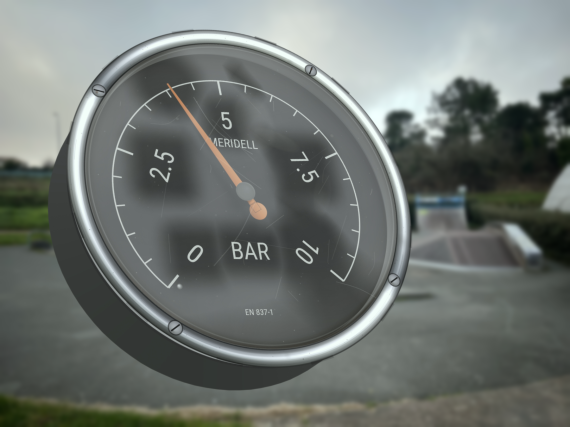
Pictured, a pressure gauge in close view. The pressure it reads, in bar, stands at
4 bar
